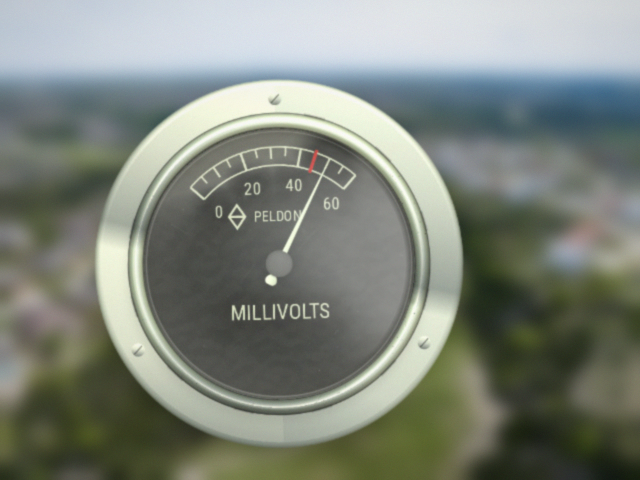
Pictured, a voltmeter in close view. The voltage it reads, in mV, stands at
50 mV
